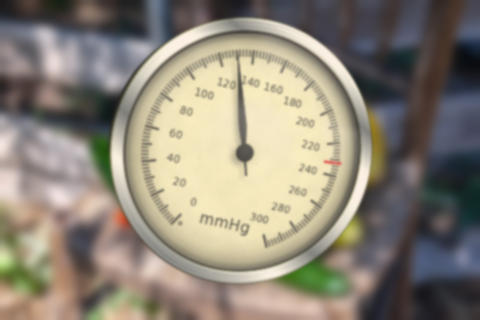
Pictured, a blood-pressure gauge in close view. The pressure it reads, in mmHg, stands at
130 mmHg
